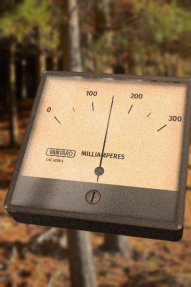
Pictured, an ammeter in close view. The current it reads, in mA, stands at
150 mA
